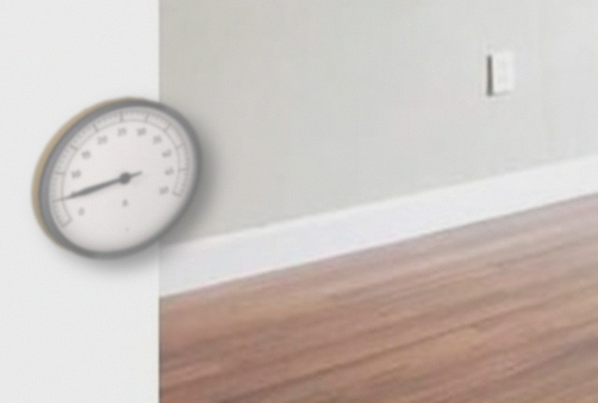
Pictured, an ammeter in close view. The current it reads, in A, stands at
5 A
